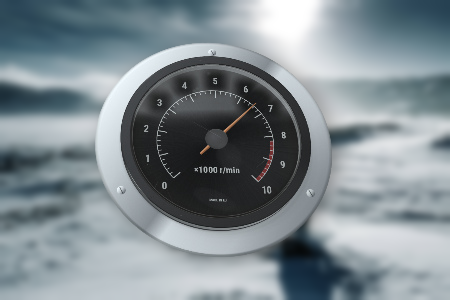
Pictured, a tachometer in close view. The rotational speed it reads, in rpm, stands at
6600 rpm
